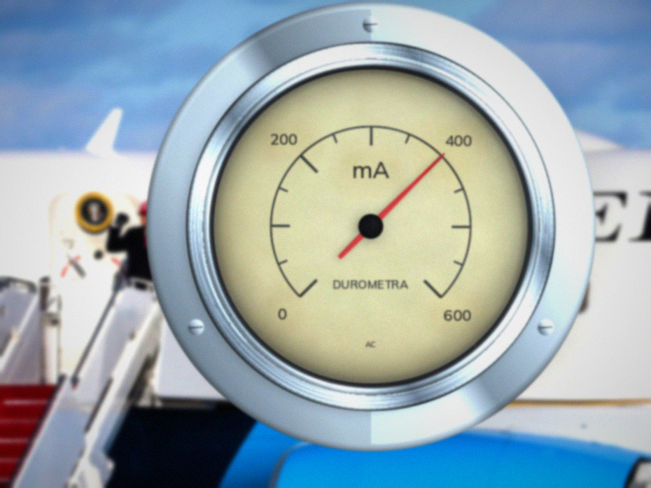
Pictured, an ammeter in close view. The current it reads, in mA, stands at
400 mA
